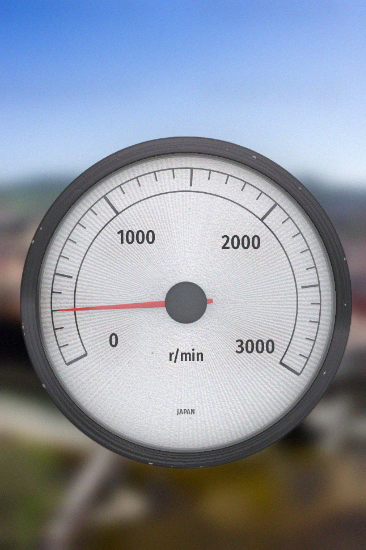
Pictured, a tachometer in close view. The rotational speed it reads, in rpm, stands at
300 rpm
